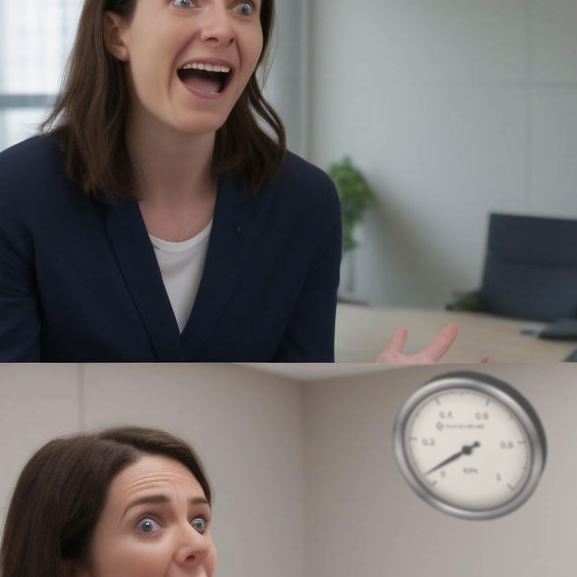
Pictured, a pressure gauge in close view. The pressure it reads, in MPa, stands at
0.05 MPa
